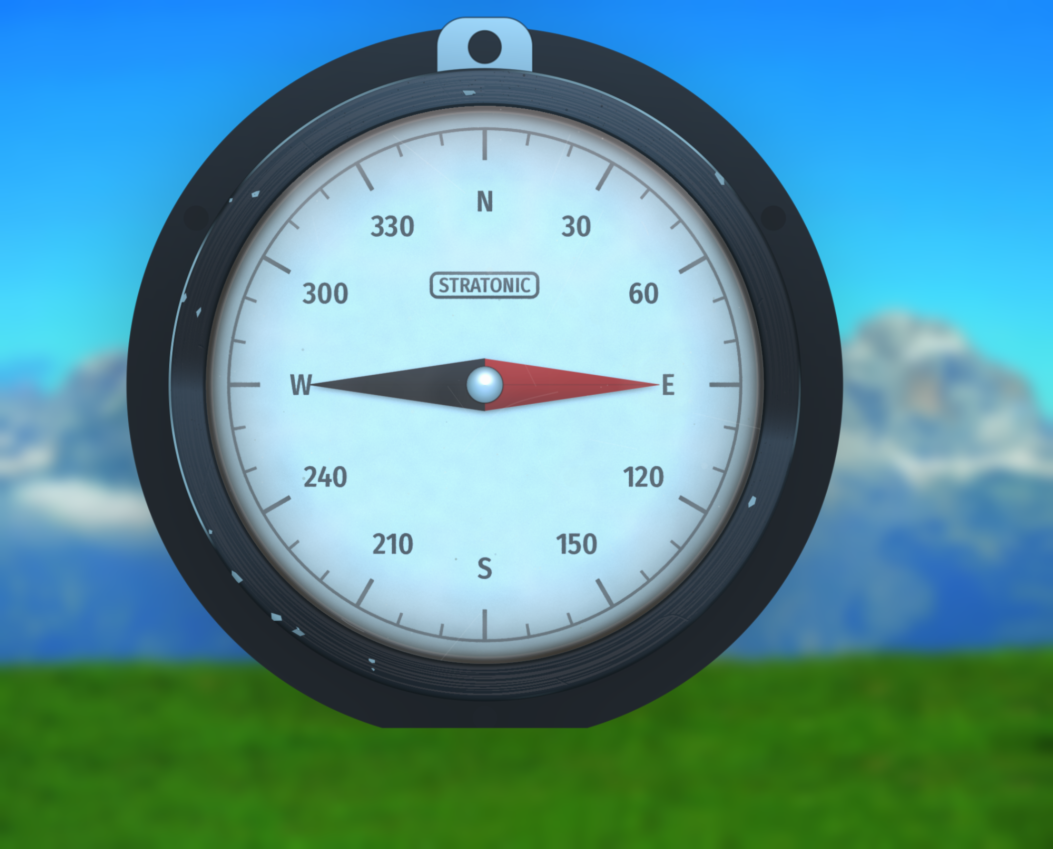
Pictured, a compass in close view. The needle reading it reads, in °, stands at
90 °
